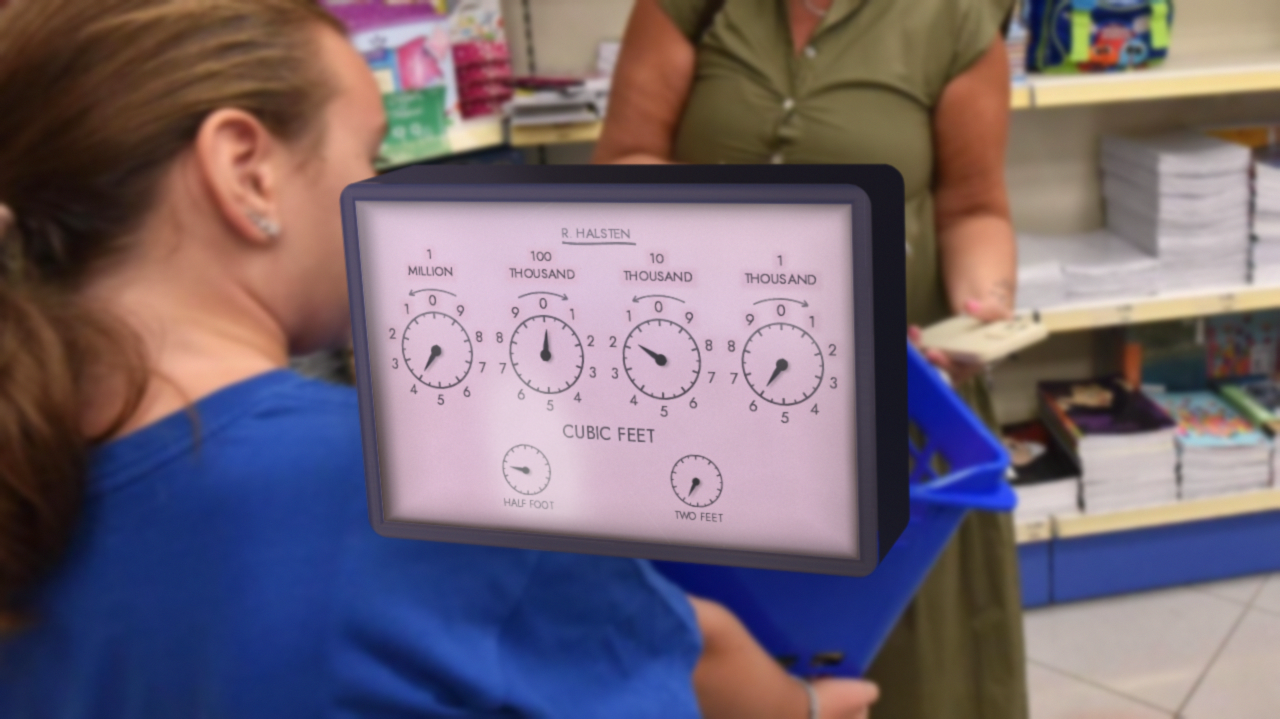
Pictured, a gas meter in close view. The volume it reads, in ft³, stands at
401600 ft³
